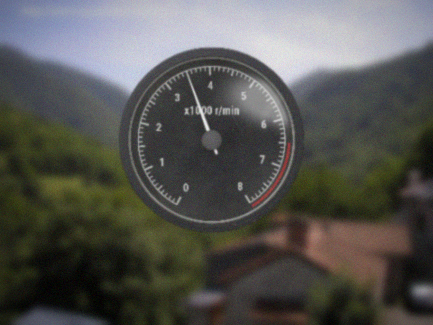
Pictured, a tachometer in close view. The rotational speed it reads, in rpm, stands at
3500 rpm
